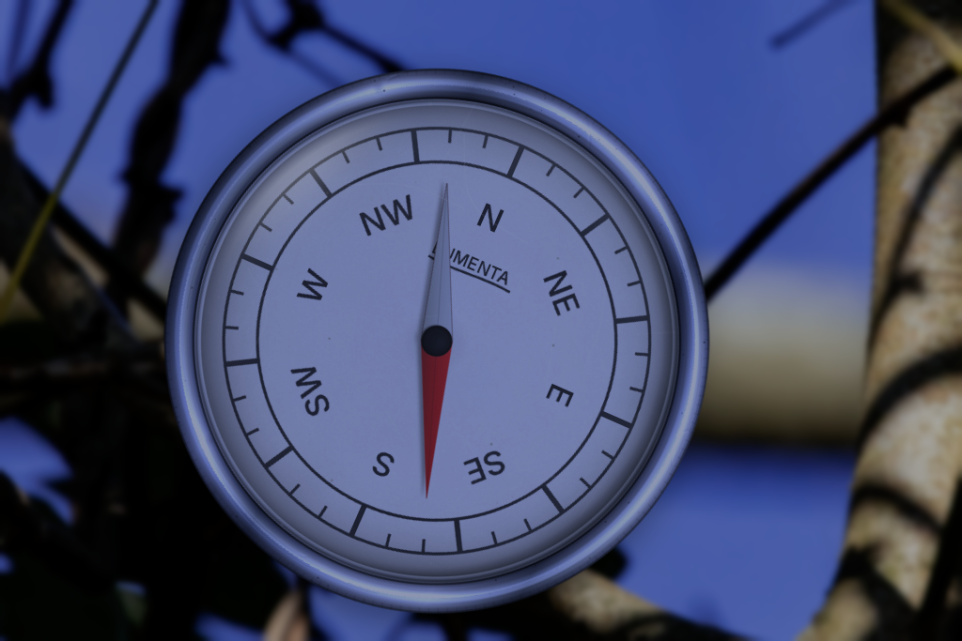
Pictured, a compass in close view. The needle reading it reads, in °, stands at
160 °
